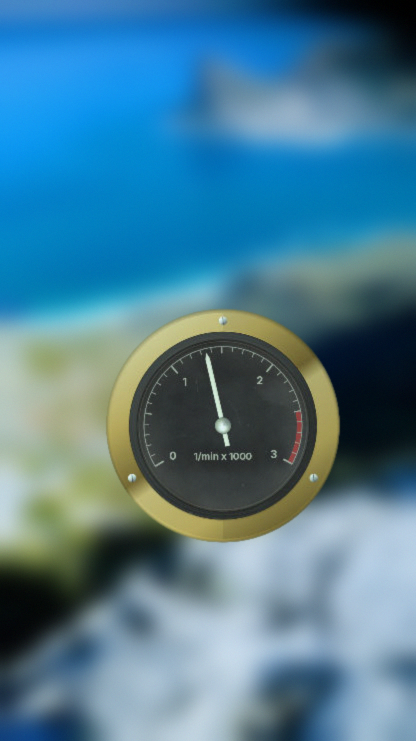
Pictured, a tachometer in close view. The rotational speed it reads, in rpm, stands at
1350 rpm
